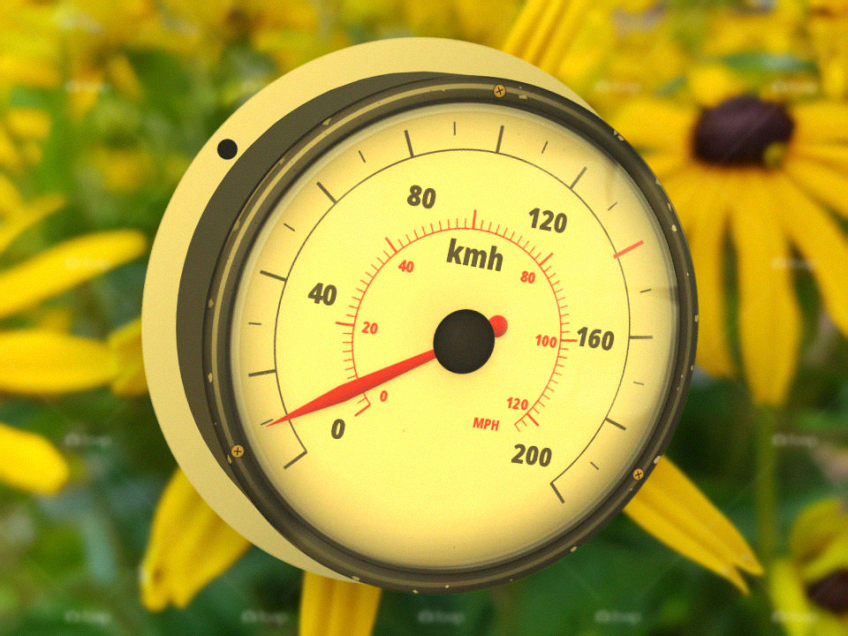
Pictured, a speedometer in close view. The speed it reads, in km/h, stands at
10 km/h
